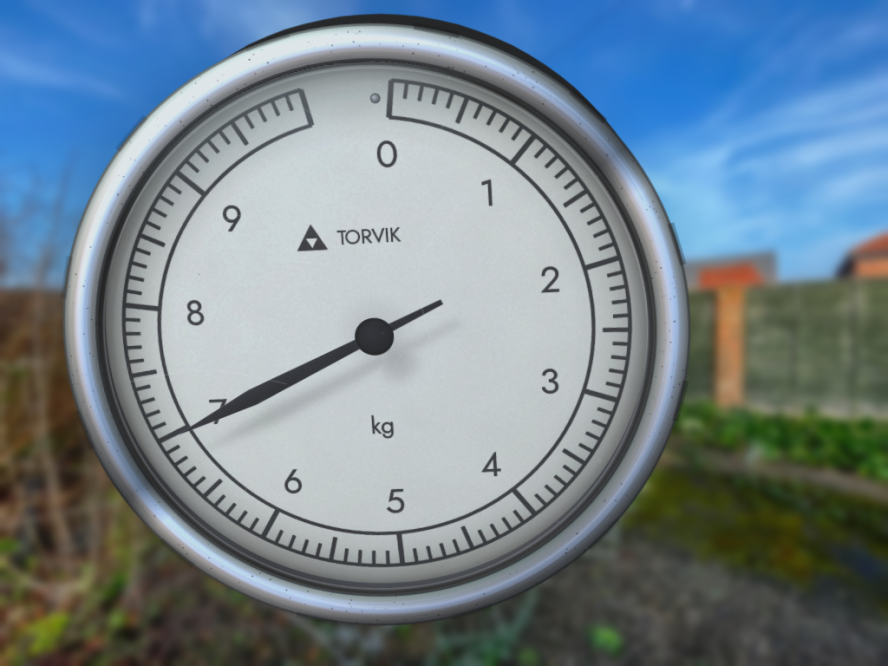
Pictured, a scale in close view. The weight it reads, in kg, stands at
7 kg
